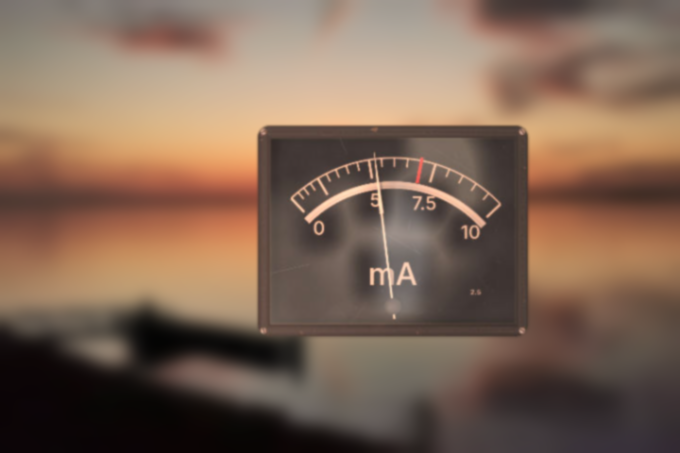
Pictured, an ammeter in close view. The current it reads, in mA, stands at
5.25 mA
